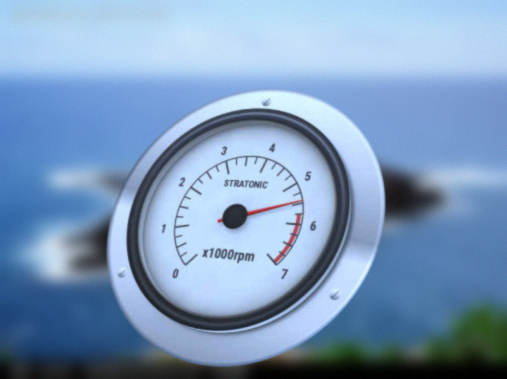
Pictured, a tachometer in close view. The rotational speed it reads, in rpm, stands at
5500 rpm
